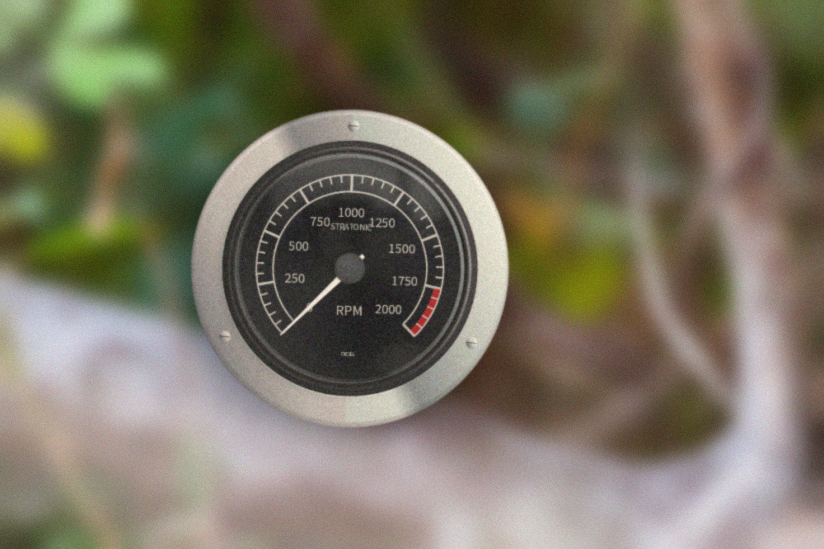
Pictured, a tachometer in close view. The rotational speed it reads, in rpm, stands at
0 rpm
